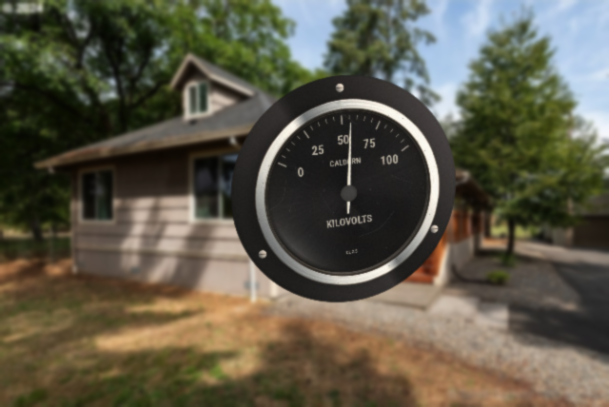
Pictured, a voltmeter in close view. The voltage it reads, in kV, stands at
55 kV
